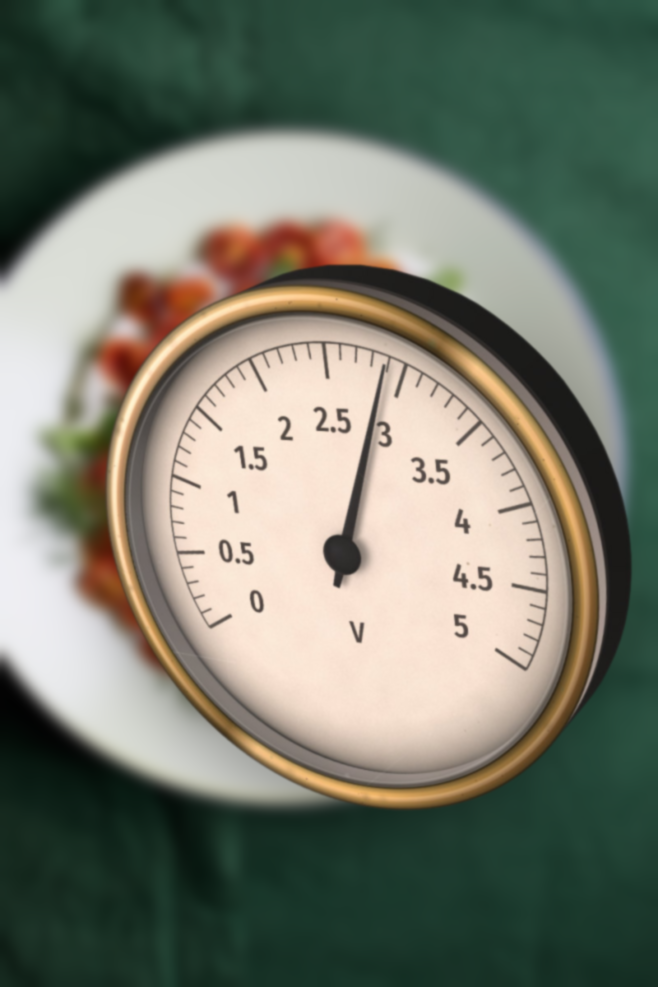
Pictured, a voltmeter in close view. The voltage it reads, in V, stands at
2.9 V
